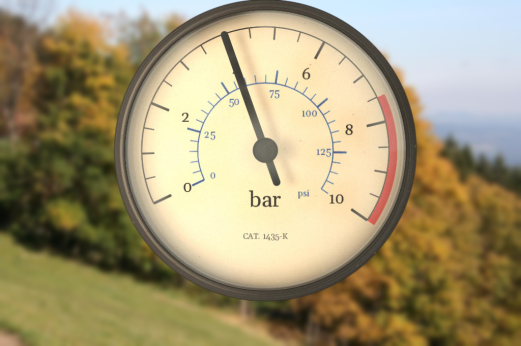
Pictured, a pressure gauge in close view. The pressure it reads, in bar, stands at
4 bar
